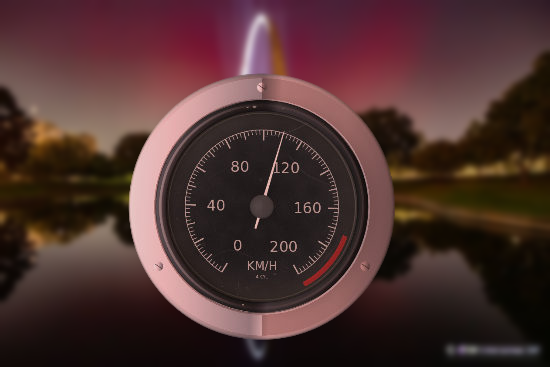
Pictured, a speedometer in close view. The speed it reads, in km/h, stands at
110 km/h
